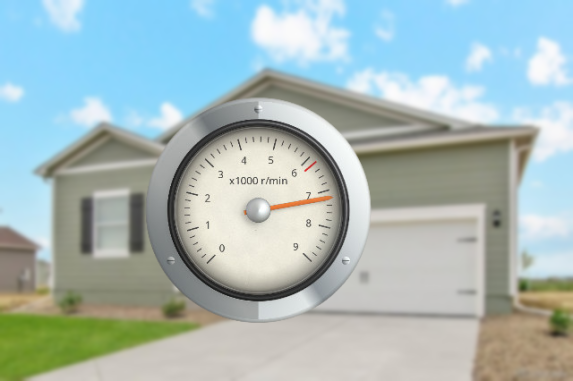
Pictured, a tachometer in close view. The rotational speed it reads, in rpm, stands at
7200 rpm
